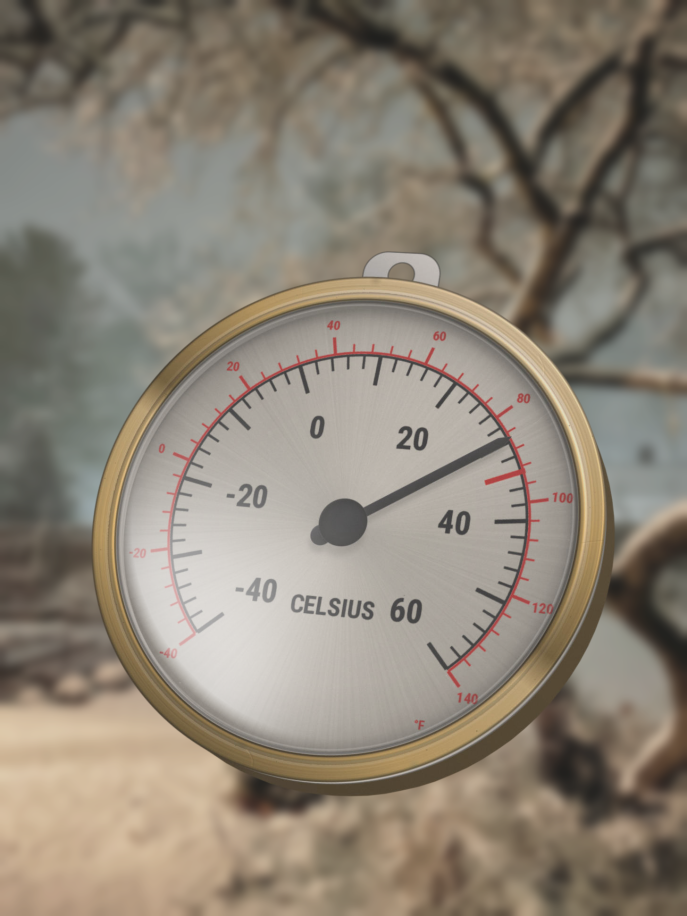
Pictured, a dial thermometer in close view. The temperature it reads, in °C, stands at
30 °C
